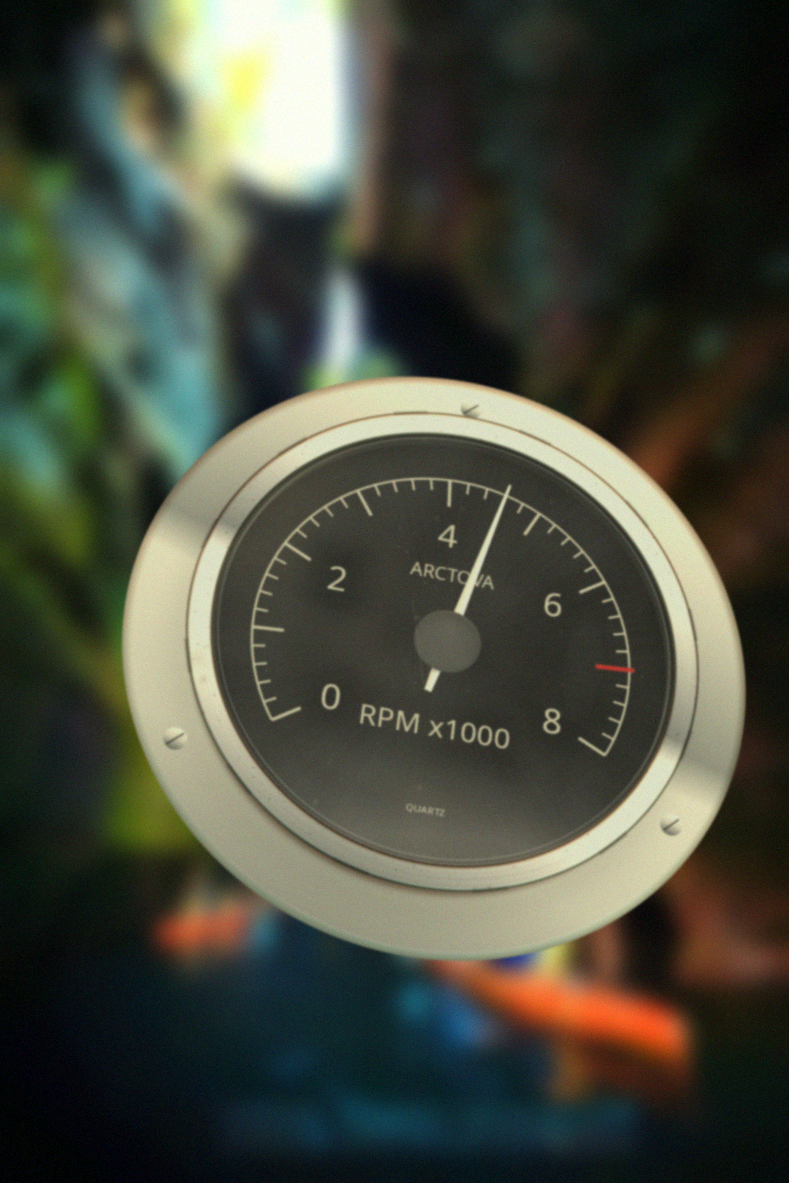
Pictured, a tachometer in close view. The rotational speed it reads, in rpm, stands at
4600 rpm
